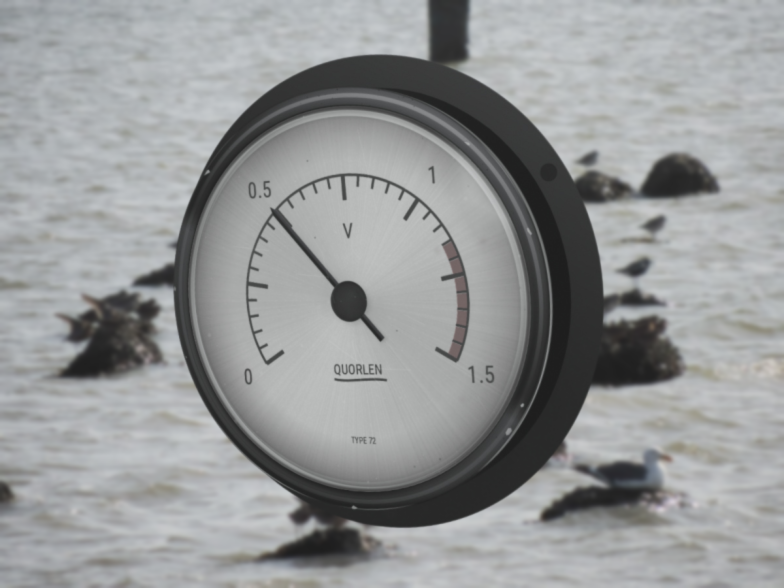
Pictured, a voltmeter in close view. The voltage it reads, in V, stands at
0.5 V
